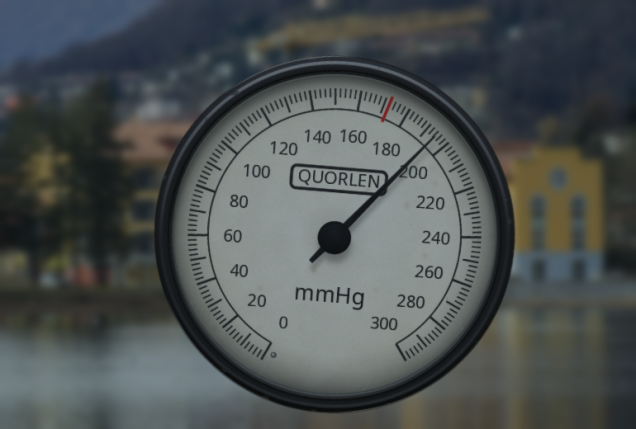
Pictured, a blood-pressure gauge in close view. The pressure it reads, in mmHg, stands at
194 mmHg
